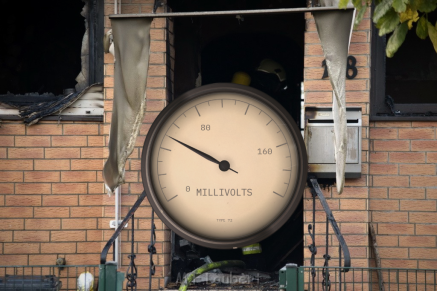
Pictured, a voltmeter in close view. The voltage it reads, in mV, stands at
50 mV
